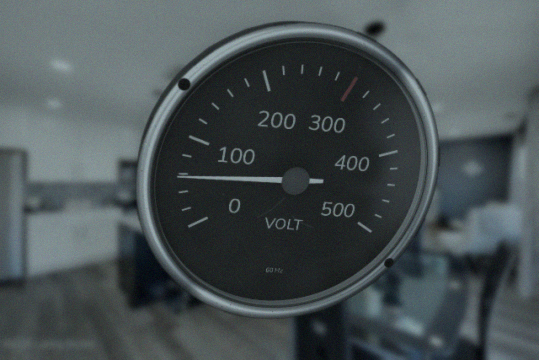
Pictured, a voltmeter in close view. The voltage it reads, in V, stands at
60 V
